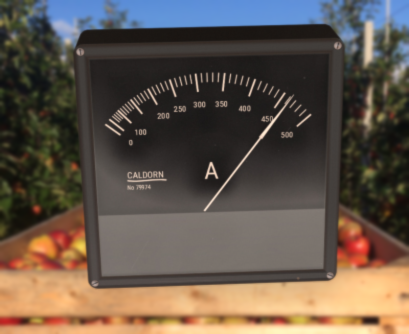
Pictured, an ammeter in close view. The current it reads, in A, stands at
460 A
